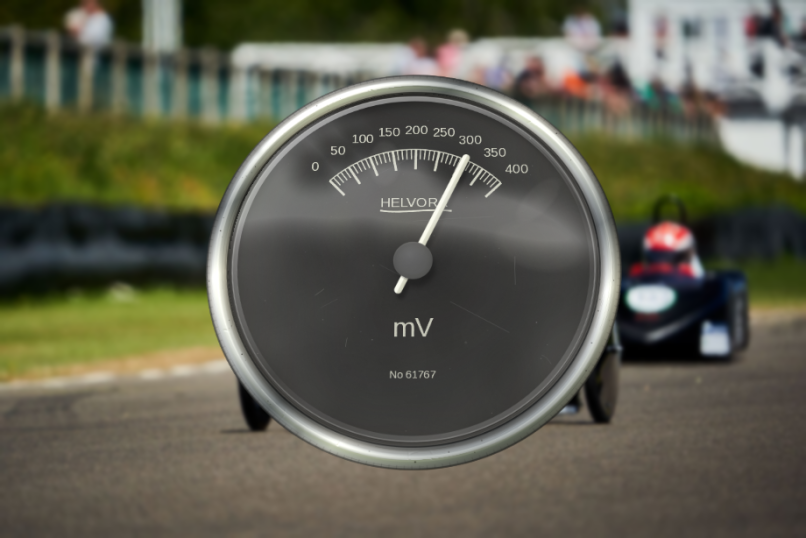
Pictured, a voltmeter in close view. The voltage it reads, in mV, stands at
310 mV
